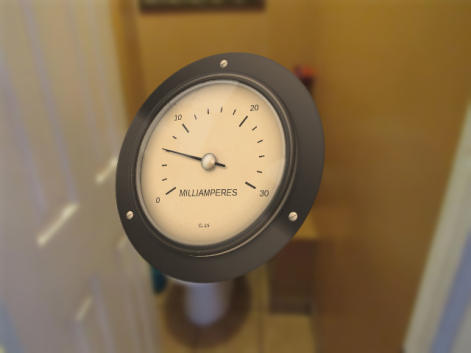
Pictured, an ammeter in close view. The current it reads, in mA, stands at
6 mA
